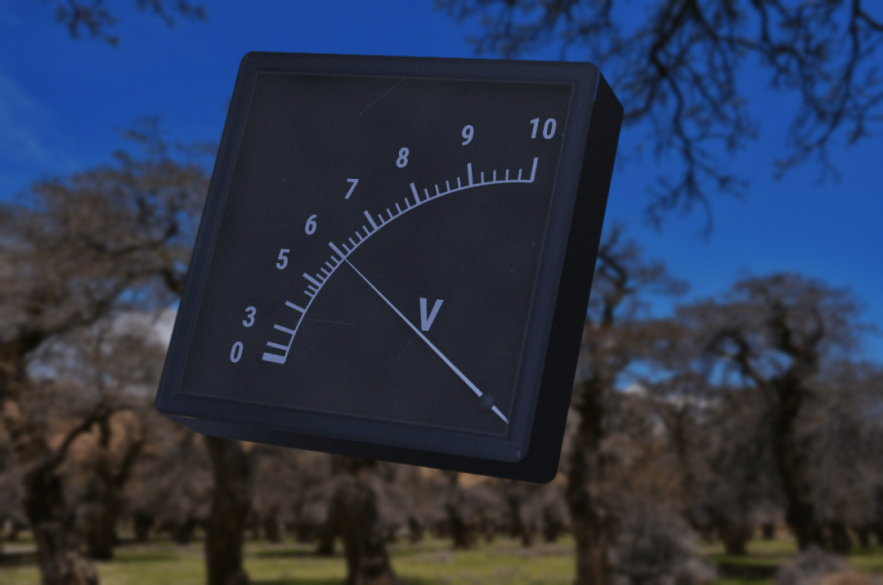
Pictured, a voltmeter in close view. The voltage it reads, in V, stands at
6 V
